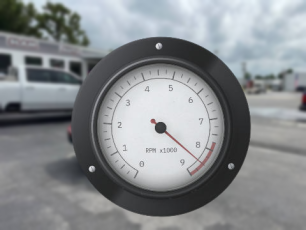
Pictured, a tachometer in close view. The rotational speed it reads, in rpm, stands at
8500 rpm
